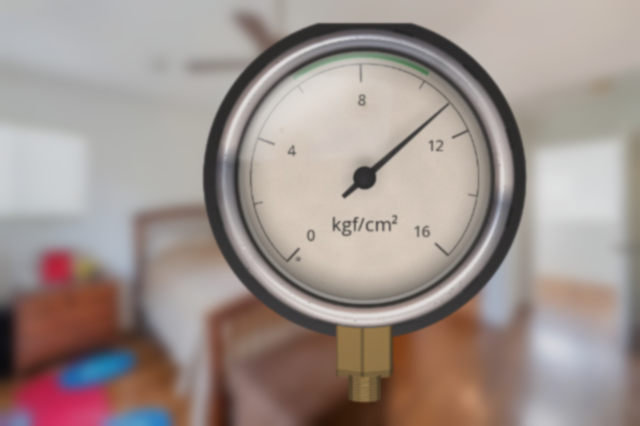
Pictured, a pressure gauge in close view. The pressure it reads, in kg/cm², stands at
11 kg/cm²
